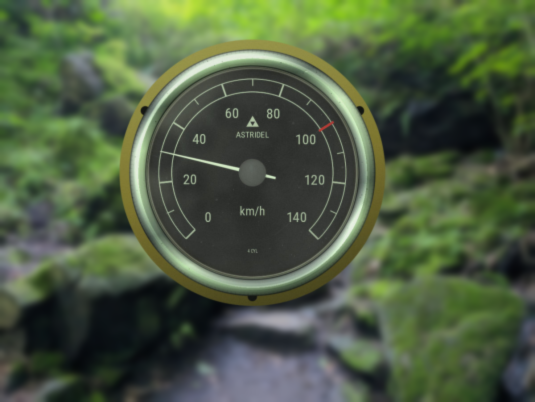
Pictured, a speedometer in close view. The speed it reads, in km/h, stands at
30 km/h
